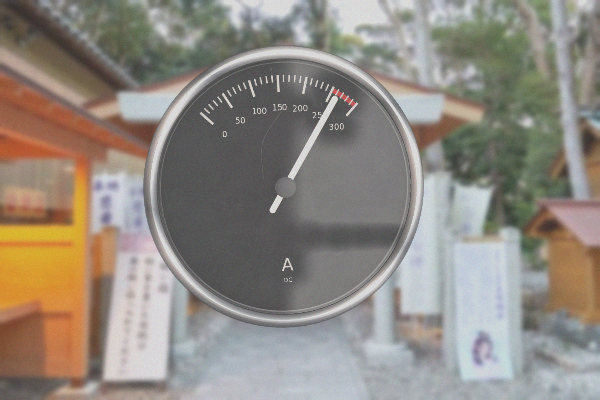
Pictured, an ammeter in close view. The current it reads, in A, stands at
260 A
